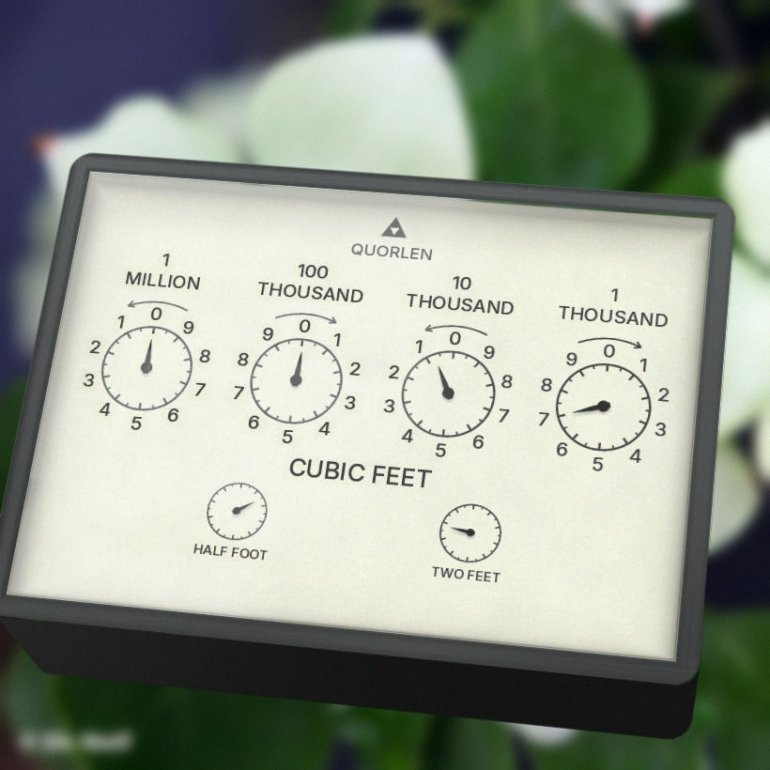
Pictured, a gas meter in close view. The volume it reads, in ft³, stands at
700 ft³
